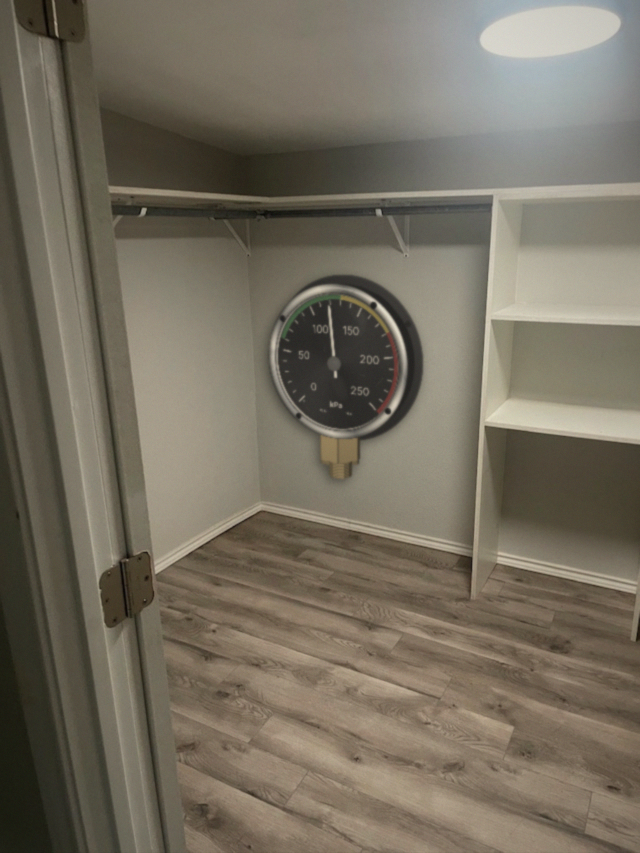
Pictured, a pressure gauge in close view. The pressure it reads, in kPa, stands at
120 kPa
